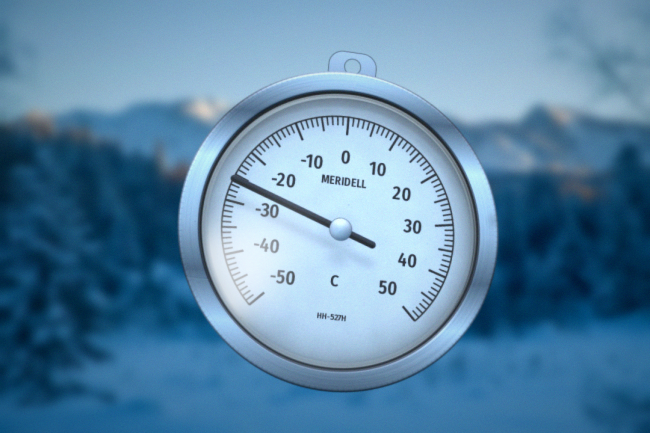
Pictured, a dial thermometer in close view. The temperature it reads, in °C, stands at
-26 °C
